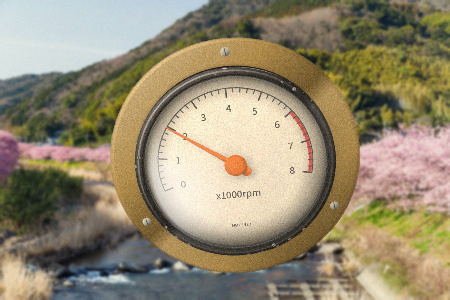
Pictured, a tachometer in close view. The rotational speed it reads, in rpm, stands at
2000 rpm
